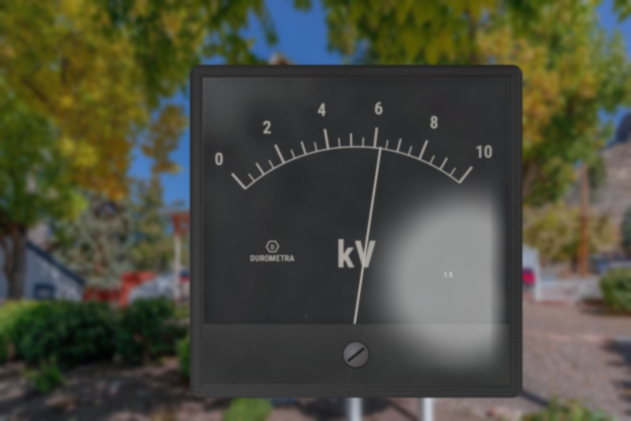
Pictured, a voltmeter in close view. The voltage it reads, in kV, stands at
6.25 kV
